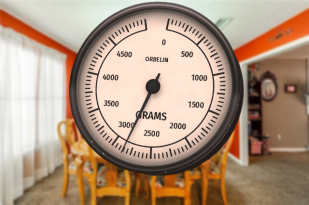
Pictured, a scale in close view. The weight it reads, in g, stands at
2850 g
